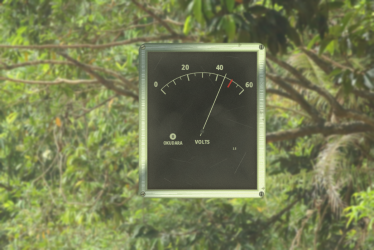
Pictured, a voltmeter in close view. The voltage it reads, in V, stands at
45 V
